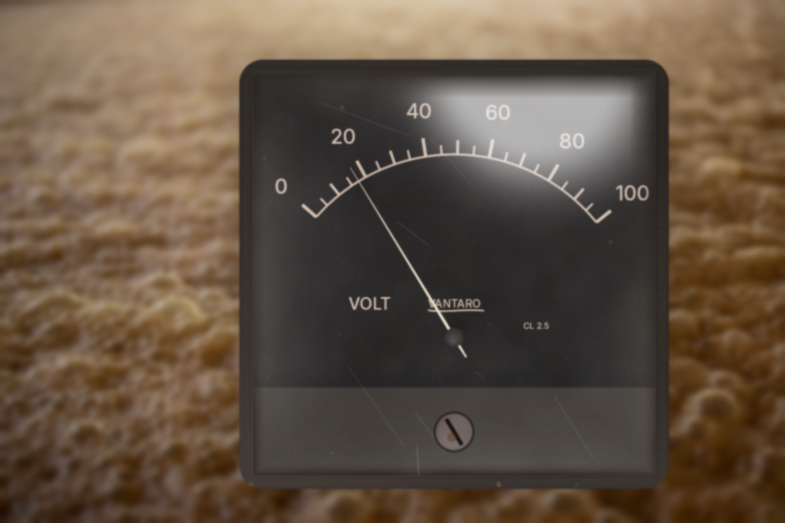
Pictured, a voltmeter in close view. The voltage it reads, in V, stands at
17.5 V
